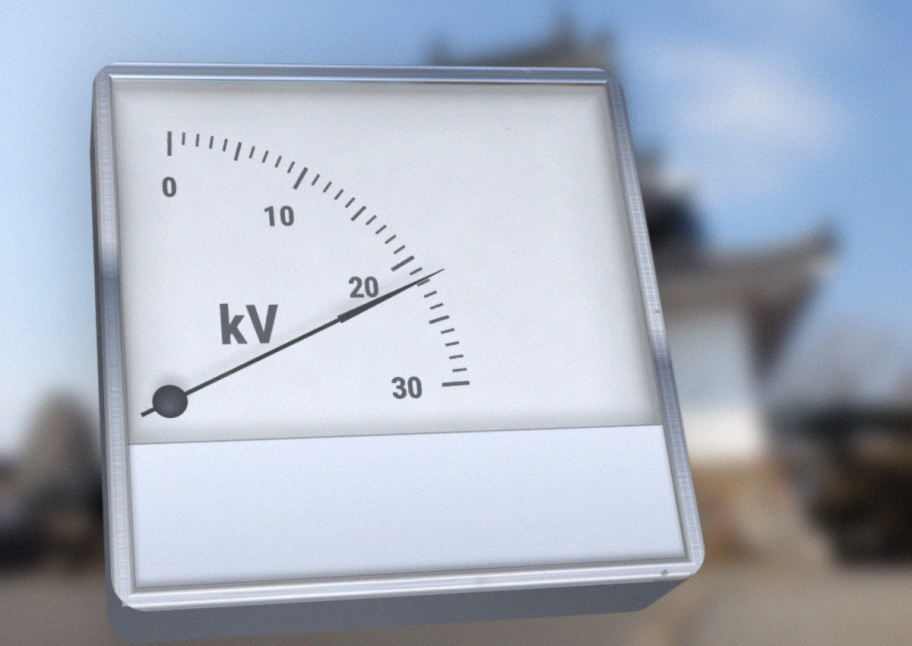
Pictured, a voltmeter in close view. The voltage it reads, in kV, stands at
22 kV
